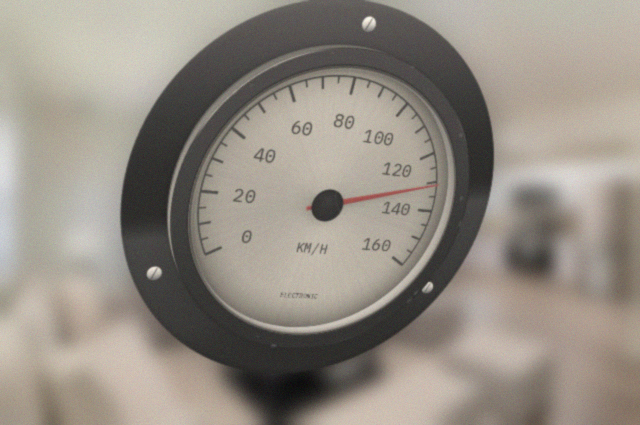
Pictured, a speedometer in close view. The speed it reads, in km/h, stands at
130 km/h
